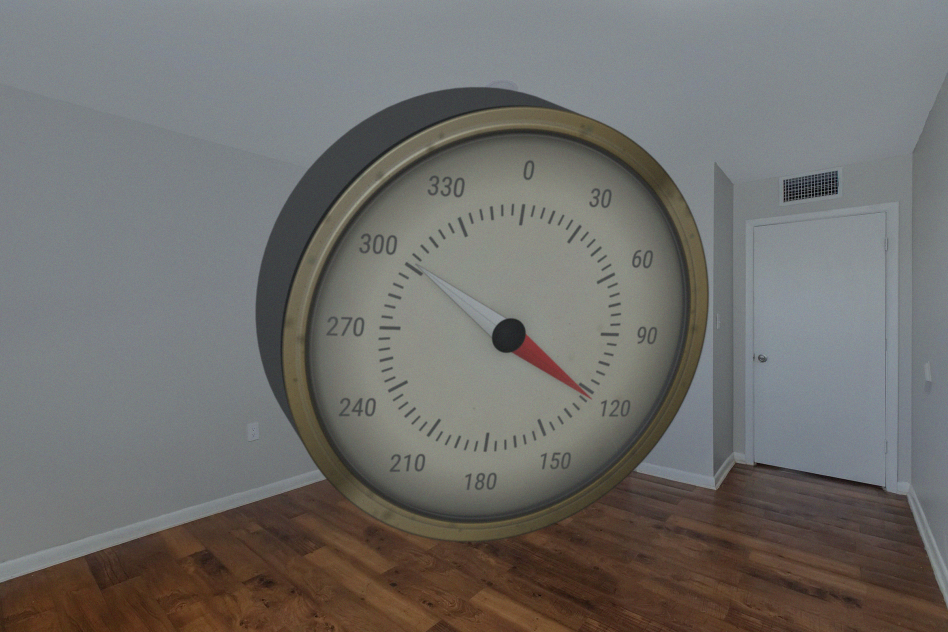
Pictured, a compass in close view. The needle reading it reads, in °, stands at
122.5 °
